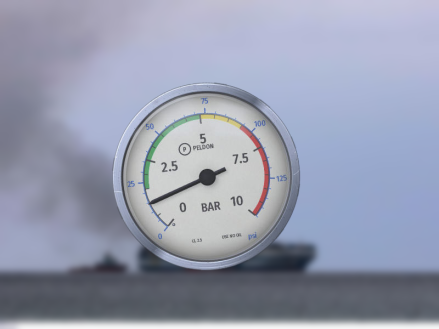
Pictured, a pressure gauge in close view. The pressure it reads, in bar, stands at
1 bar
